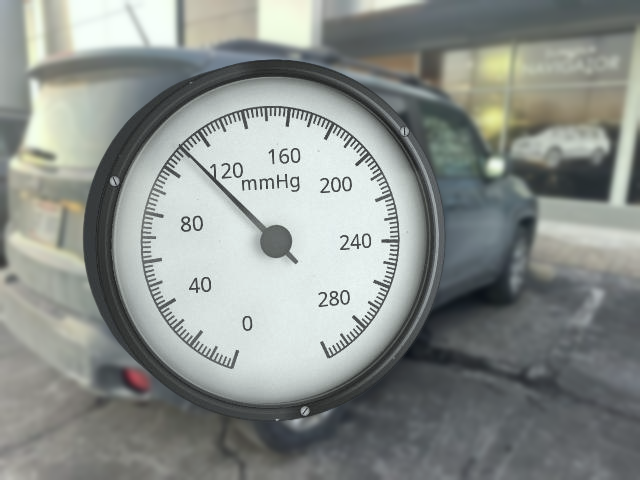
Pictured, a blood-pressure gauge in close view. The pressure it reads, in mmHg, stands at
110 mmHg
